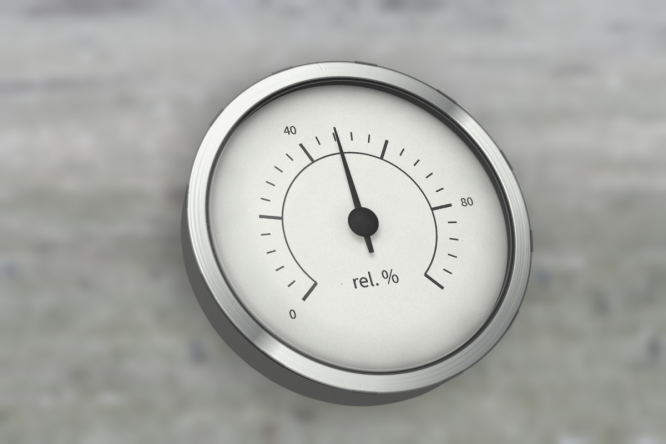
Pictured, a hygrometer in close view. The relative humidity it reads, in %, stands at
48 %
